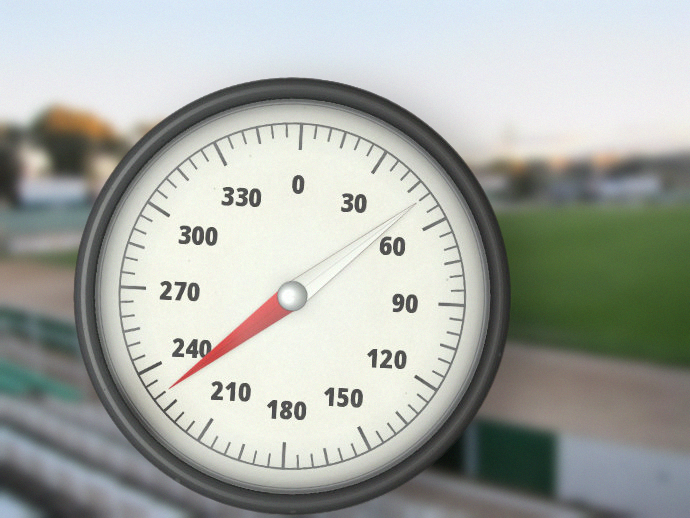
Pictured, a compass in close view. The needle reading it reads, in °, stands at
230 °
